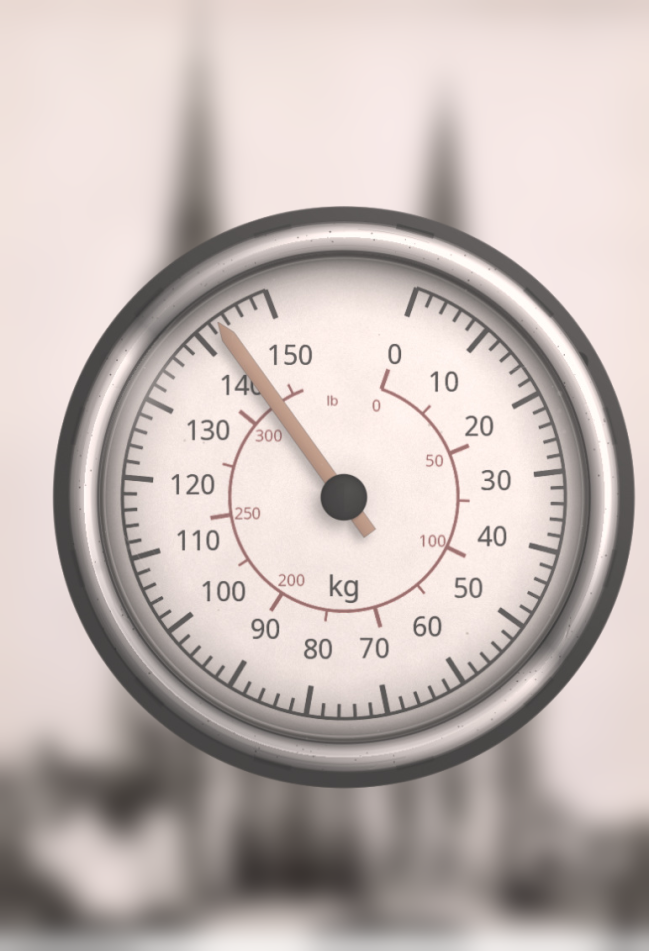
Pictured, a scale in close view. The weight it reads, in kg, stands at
143 kg
